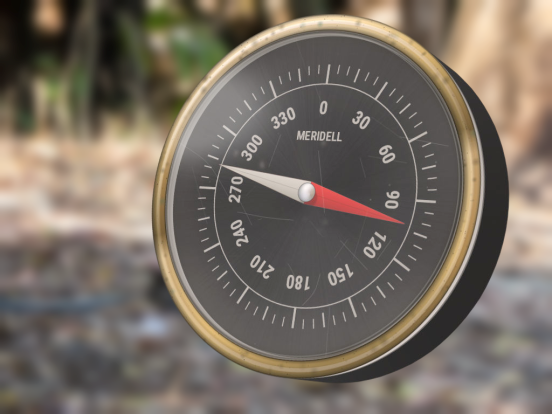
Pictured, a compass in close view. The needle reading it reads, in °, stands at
102.5 °
